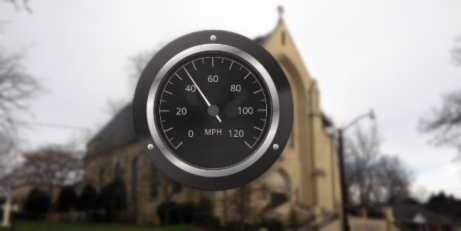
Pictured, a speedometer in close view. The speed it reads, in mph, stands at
45 mph
